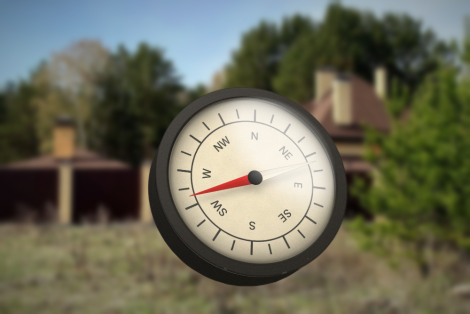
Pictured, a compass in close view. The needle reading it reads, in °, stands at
247.5 °
